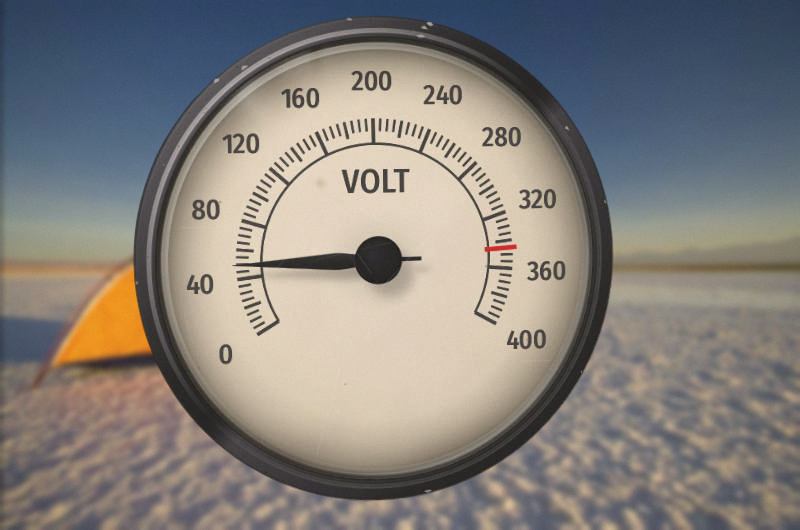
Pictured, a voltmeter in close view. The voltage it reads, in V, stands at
50 V
